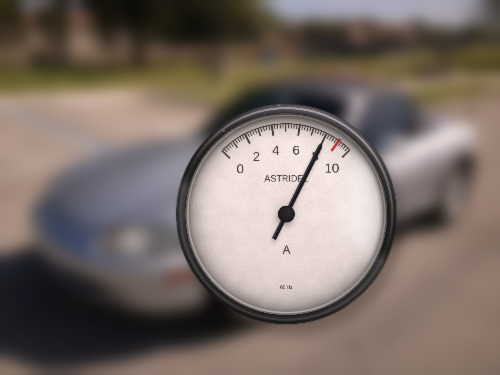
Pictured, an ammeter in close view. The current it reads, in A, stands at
8 A
